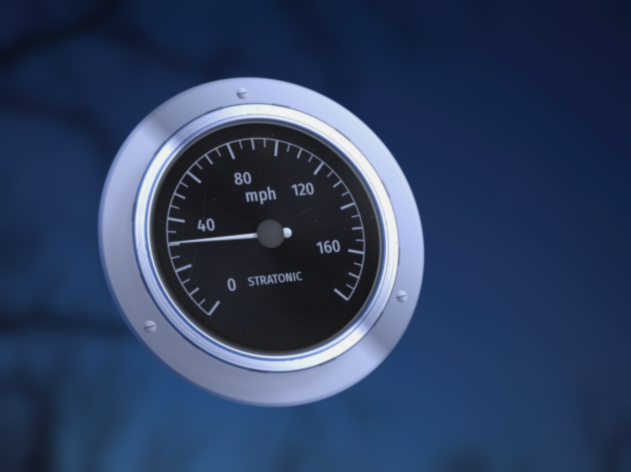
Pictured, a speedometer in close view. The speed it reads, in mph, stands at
30 mph
